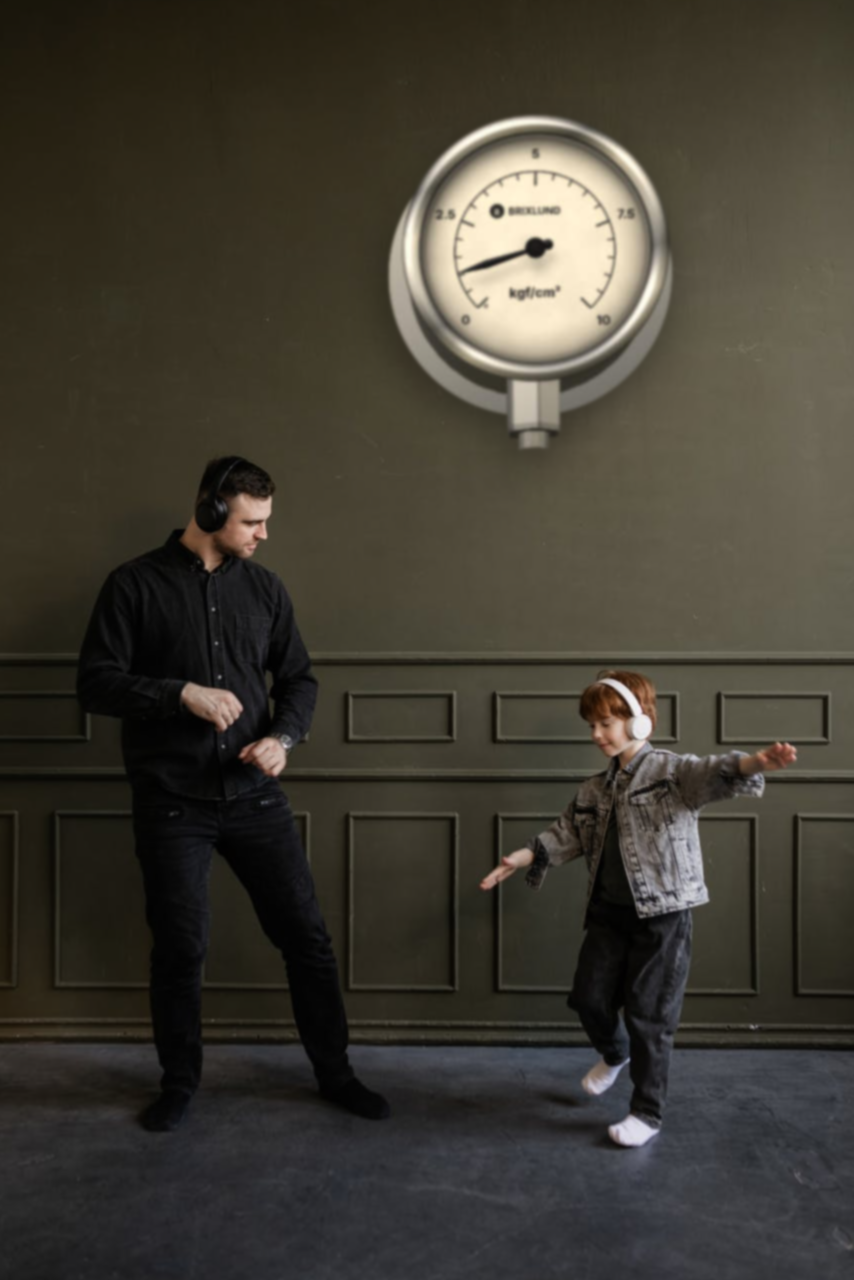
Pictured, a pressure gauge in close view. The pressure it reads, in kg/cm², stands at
1 kg/cm²
